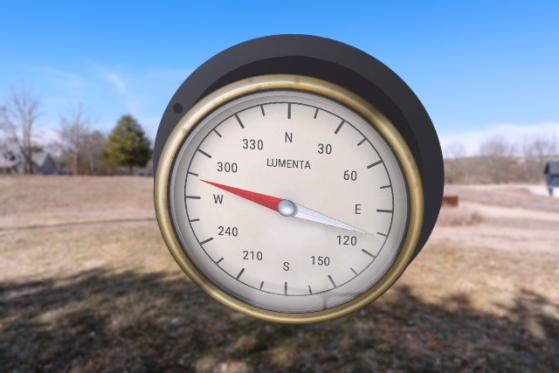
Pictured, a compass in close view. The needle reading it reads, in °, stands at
285 °
